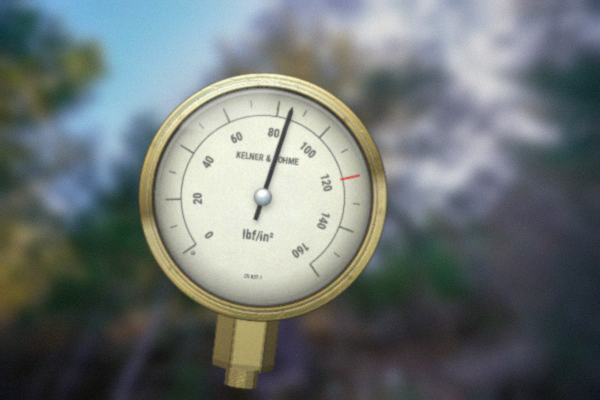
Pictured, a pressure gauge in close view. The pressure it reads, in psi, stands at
85 psi
